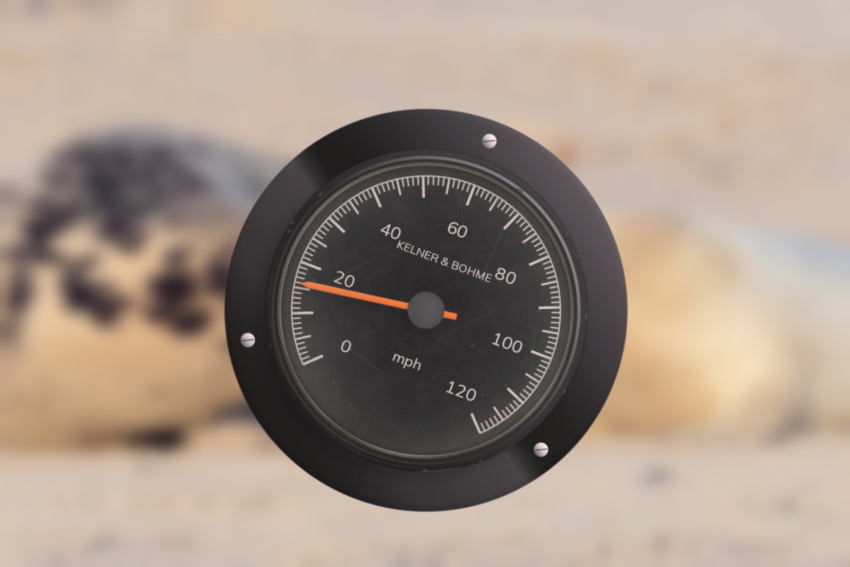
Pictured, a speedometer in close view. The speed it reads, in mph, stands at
16 mph
